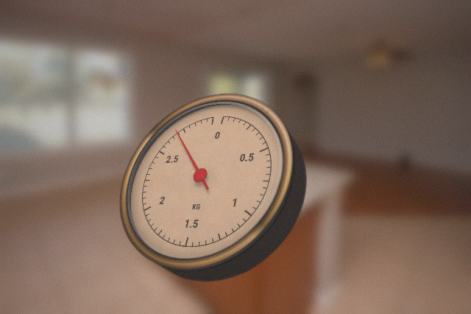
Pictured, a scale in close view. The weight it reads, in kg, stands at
2.7 kg
